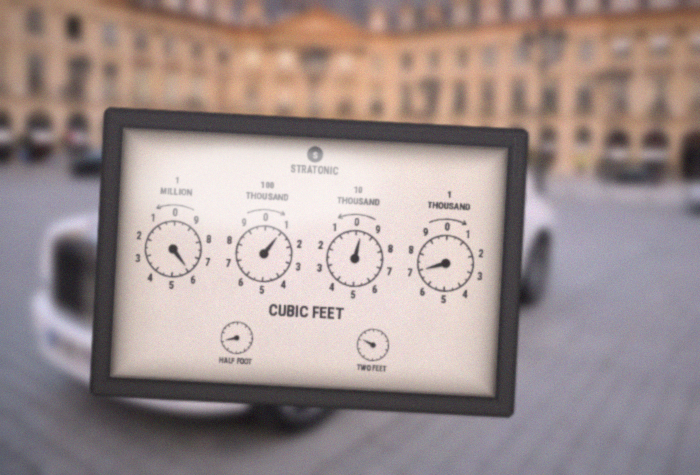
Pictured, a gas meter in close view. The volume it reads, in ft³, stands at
609700 ft³
